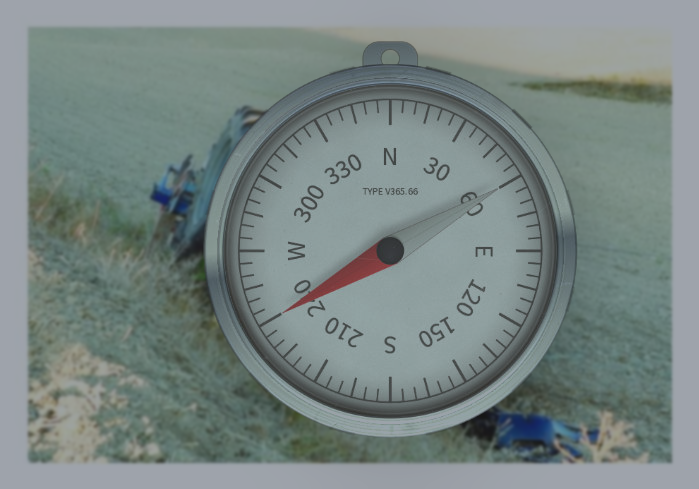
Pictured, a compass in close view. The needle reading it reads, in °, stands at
240 °
